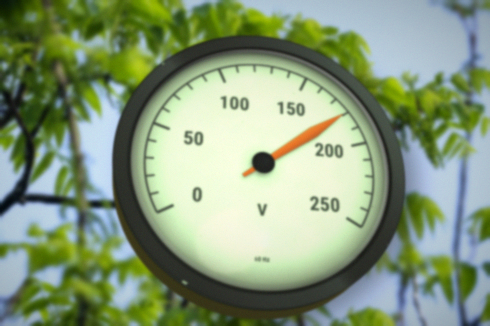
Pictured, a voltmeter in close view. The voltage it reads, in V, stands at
180 V
